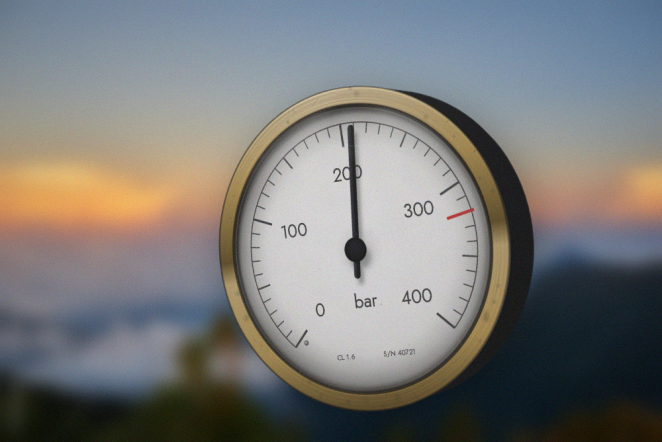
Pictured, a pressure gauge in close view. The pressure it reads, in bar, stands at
210 bar
